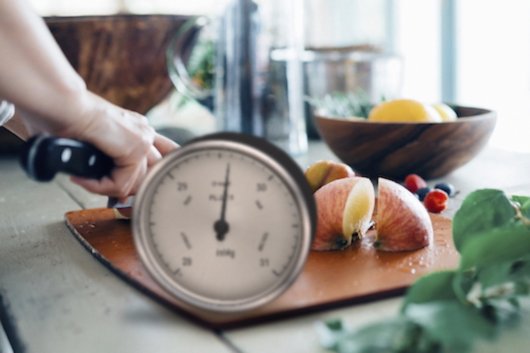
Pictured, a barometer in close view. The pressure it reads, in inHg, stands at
29.6 inHg
